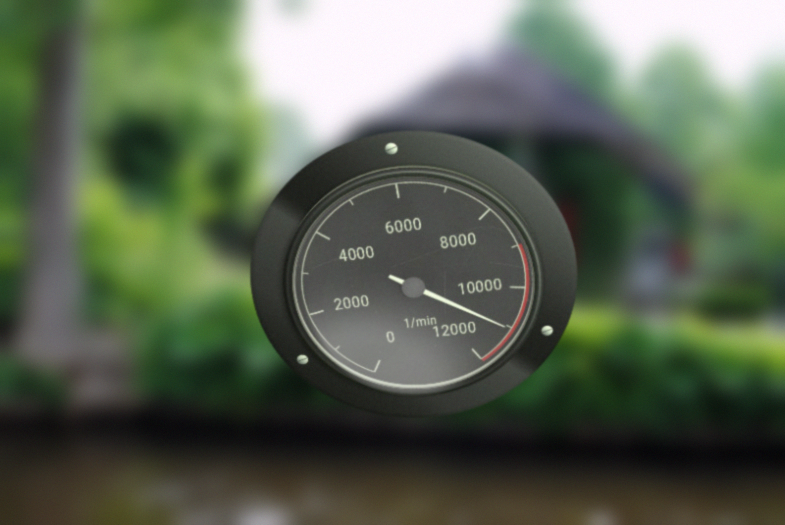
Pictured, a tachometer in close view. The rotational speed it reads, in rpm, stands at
11000 rpm
